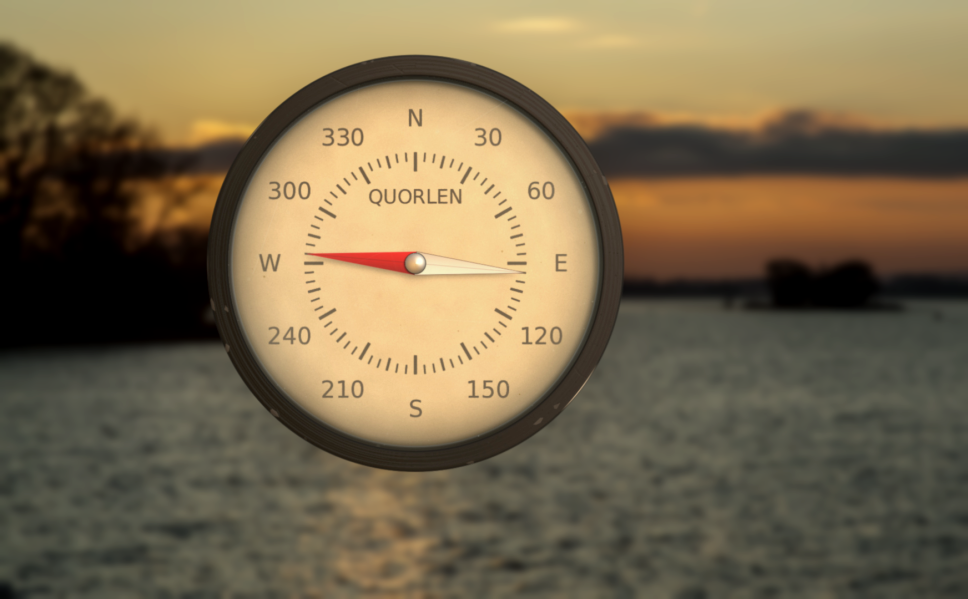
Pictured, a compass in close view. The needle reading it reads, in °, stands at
275 °
